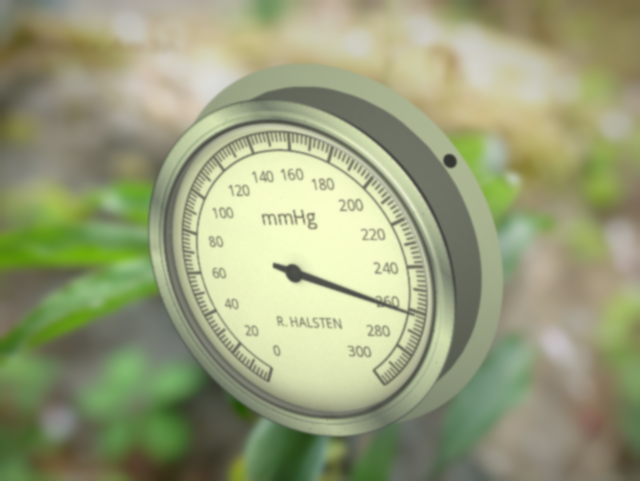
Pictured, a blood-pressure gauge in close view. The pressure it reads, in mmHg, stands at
260 mmHg
